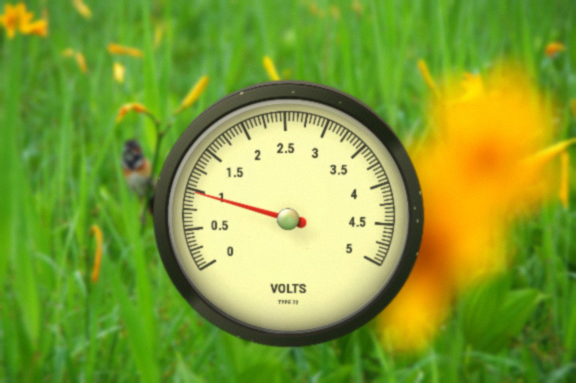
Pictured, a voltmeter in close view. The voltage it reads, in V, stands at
1 V
